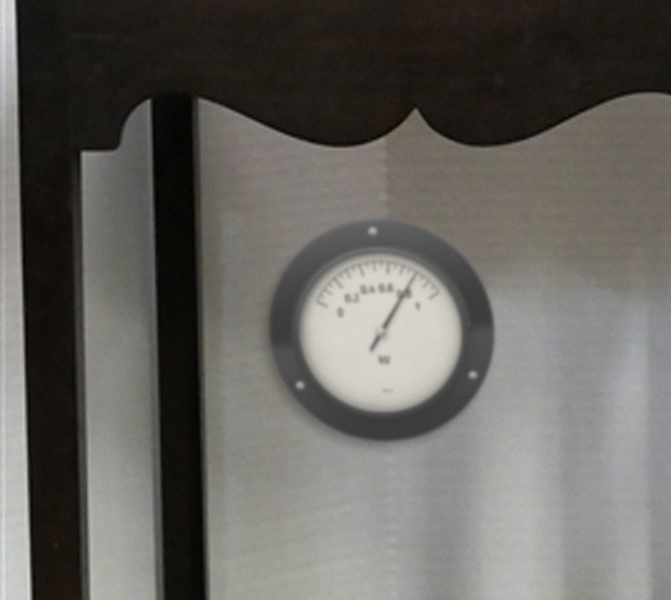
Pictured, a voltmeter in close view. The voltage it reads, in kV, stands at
0.8 kV
